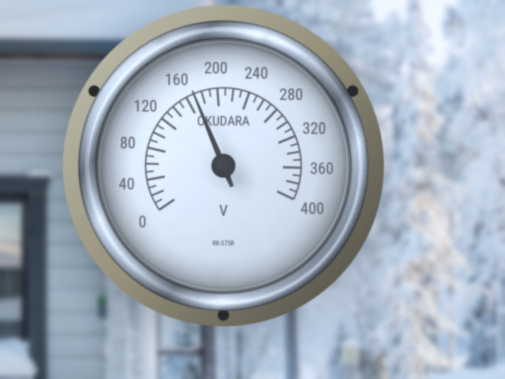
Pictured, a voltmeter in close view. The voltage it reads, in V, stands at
170 V
